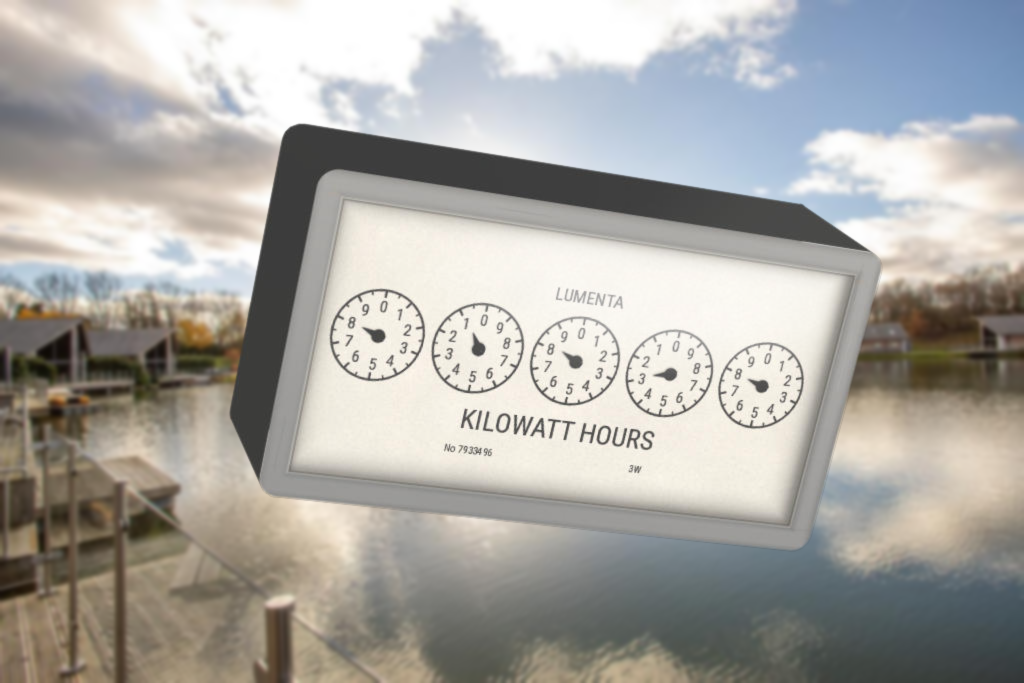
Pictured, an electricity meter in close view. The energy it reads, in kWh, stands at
80828 kWh
